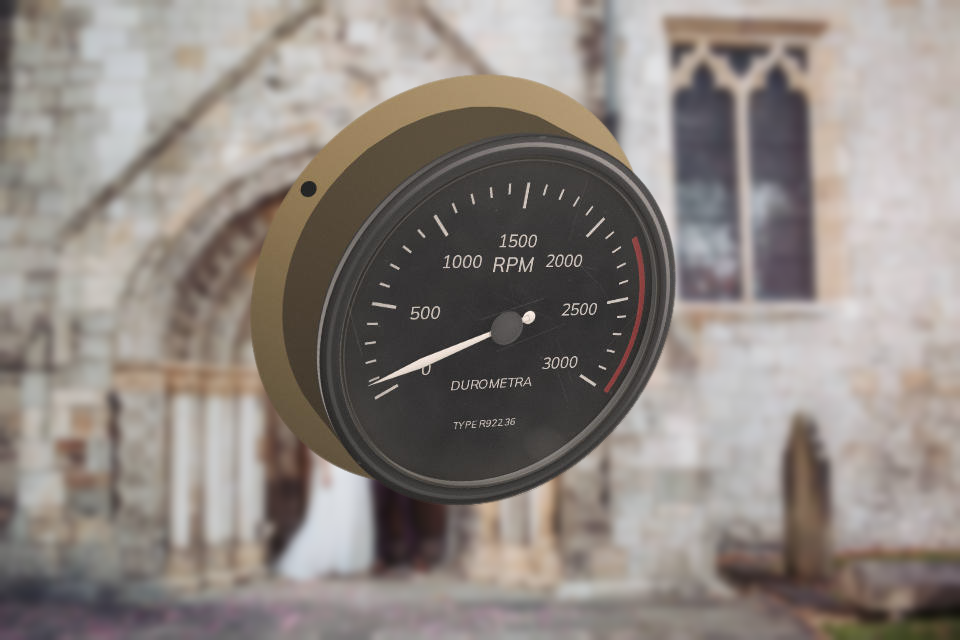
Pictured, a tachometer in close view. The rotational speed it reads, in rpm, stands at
100 rpm
